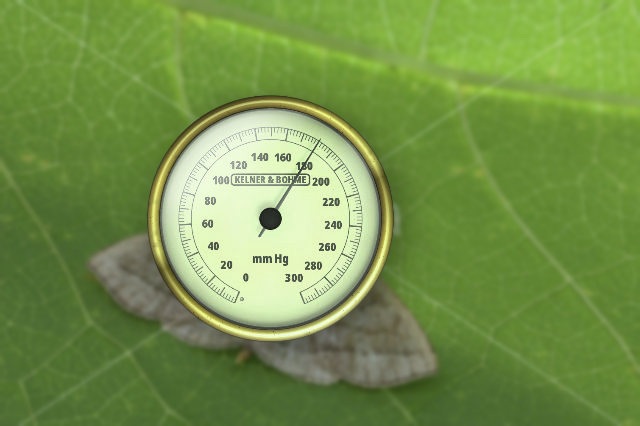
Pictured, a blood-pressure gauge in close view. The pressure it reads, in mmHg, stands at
180 mmHg
